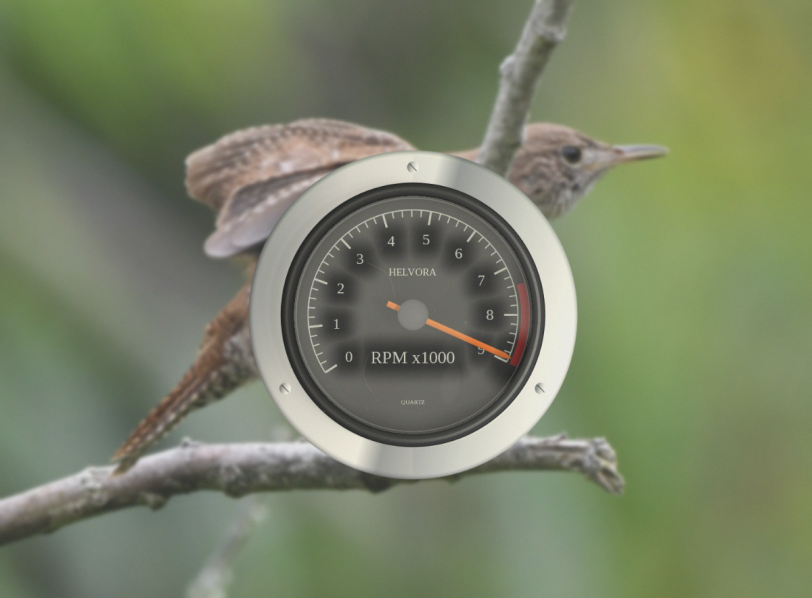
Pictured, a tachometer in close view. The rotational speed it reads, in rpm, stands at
8900 rpm
